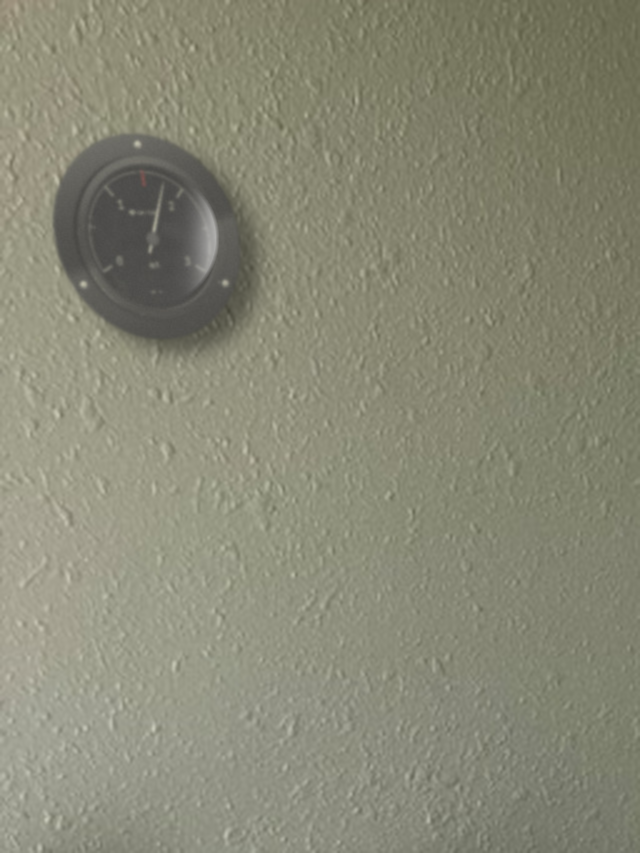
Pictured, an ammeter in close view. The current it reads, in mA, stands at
1.75 mA
